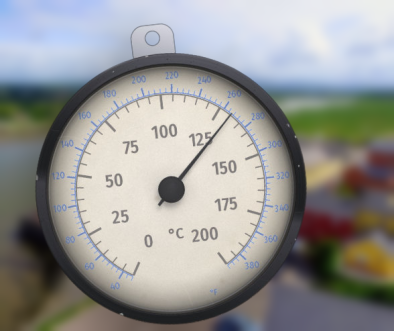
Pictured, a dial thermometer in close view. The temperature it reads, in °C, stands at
130 °C
